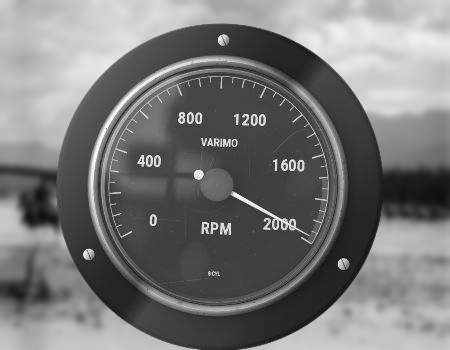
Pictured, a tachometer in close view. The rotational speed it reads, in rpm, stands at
1975 rpm
